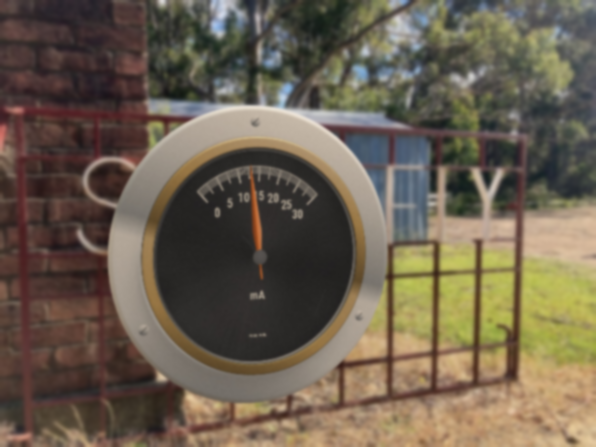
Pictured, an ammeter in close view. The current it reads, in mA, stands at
12.5 mA
